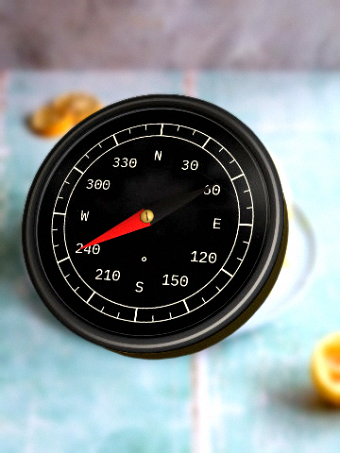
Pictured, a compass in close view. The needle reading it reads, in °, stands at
240 °
